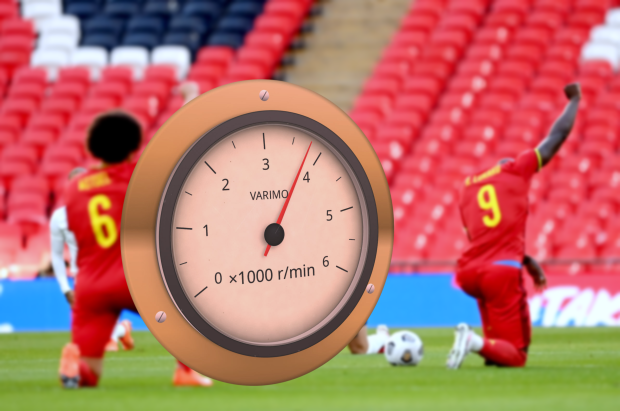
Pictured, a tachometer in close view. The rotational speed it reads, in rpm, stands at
3750 rpm
